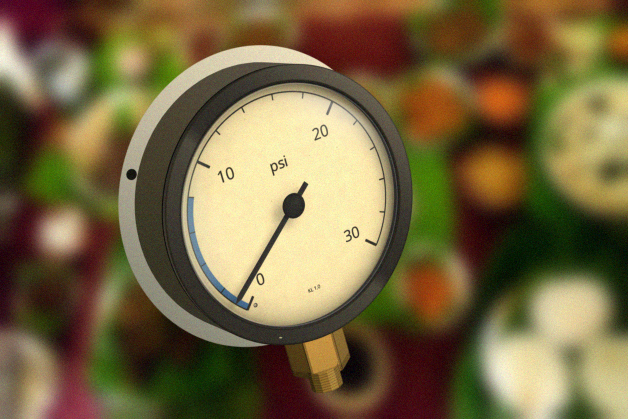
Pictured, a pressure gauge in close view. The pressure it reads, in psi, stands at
1 psi
